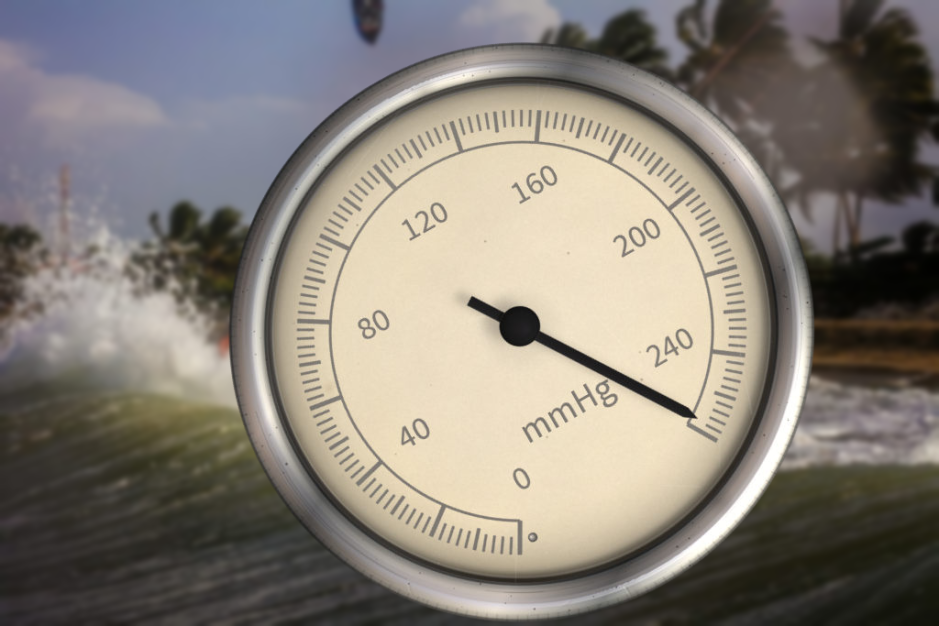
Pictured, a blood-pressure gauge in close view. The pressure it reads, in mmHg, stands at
258 mmHg
